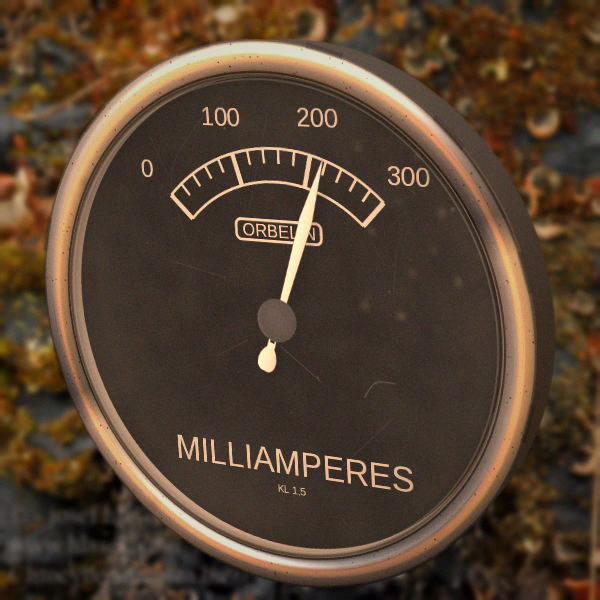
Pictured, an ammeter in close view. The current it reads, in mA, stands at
220 mA
